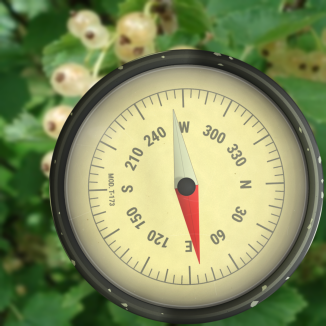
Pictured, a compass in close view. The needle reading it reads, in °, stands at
82.5 °
